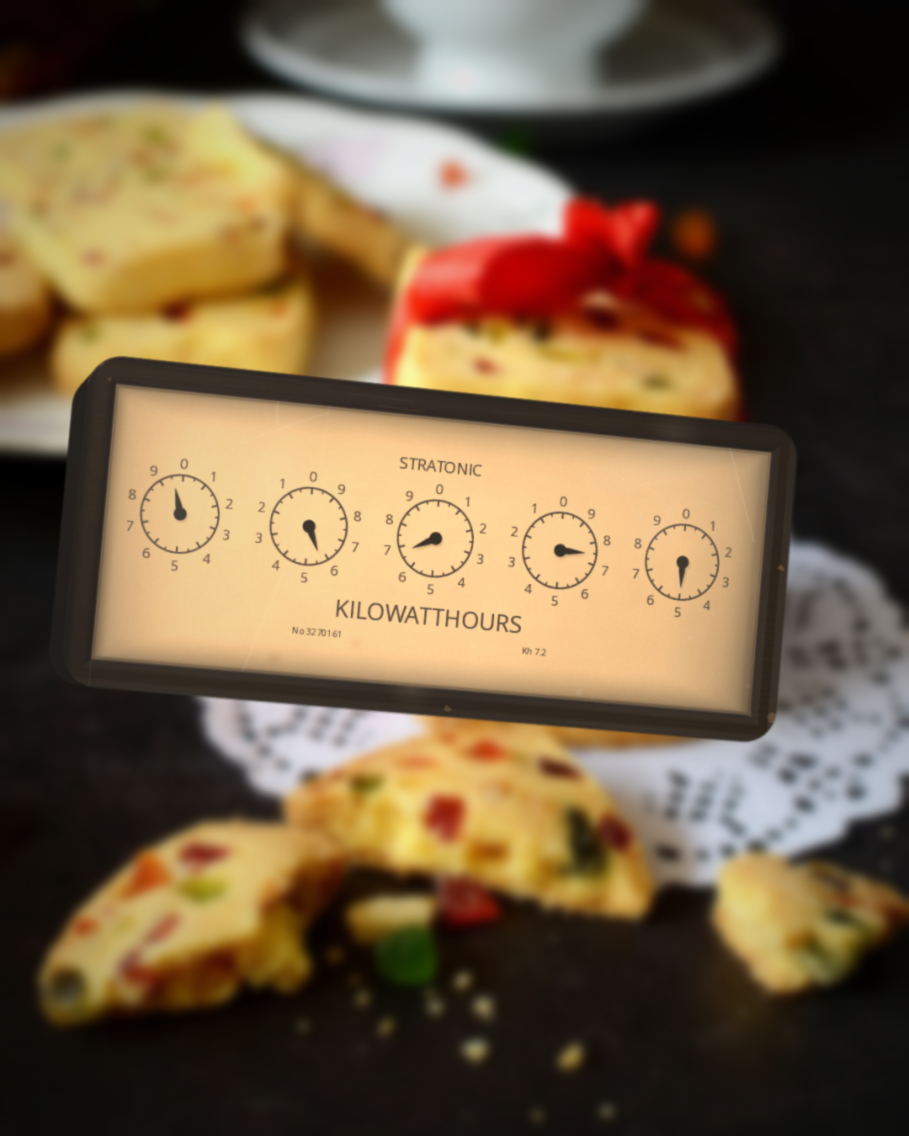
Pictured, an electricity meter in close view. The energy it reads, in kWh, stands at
95675 kWh
